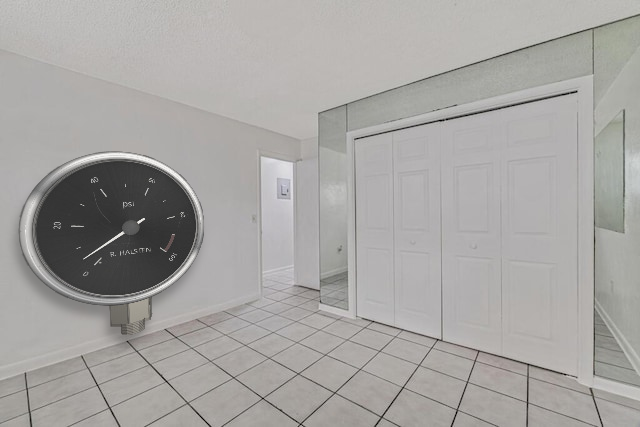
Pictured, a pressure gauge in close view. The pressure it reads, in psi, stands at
5 psi
